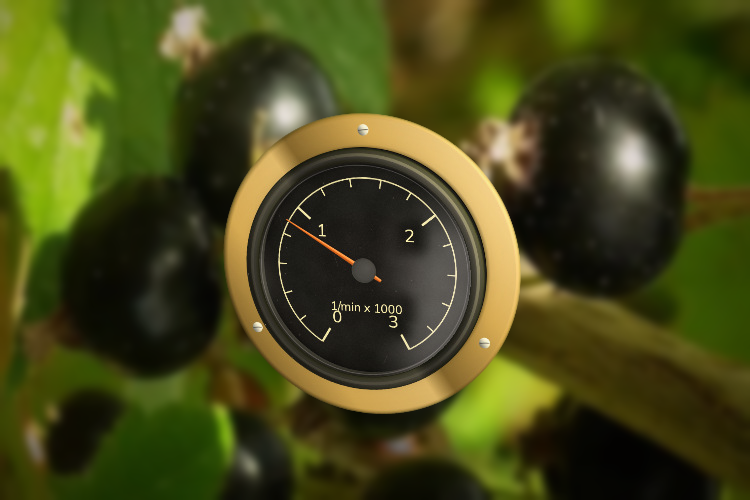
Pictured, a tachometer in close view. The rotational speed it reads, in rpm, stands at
900 rpm
